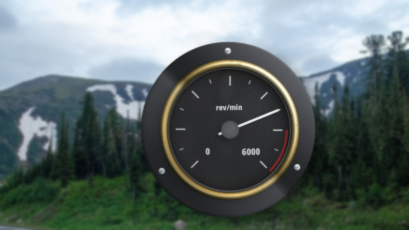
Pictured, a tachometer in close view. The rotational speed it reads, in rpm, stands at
4500 rpm
